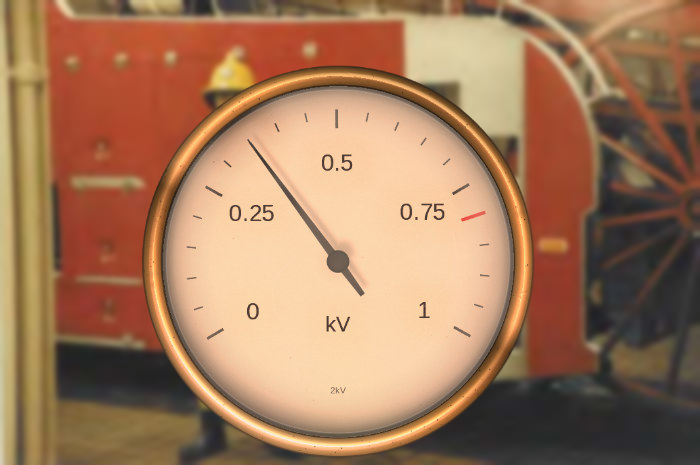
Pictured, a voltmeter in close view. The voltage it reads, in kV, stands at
0.35 kV
